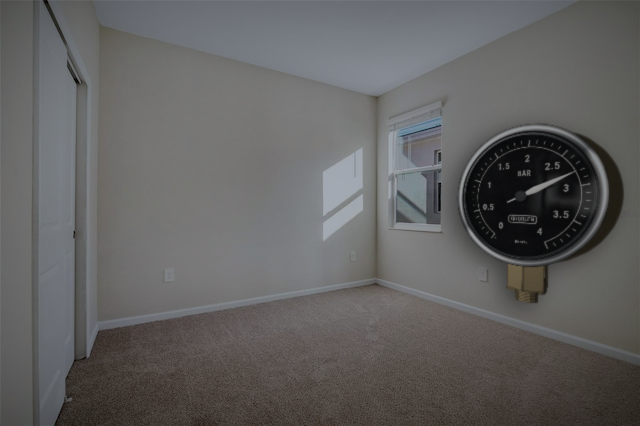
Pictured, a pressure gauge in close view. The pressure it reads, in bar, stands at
2.8 bar
